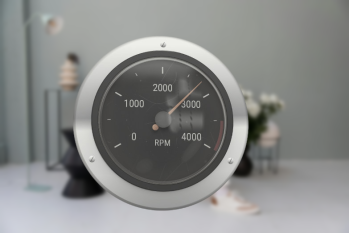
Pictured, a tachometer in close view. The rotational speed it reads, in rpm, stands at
2750 rpm
